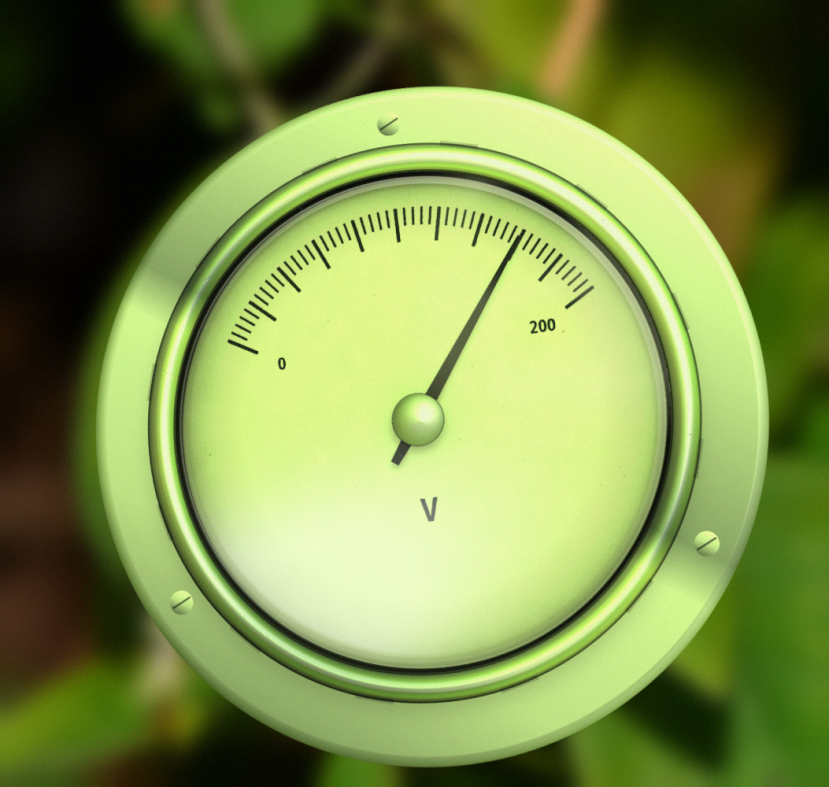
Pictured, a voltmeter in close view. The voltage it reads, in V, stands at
160 V
